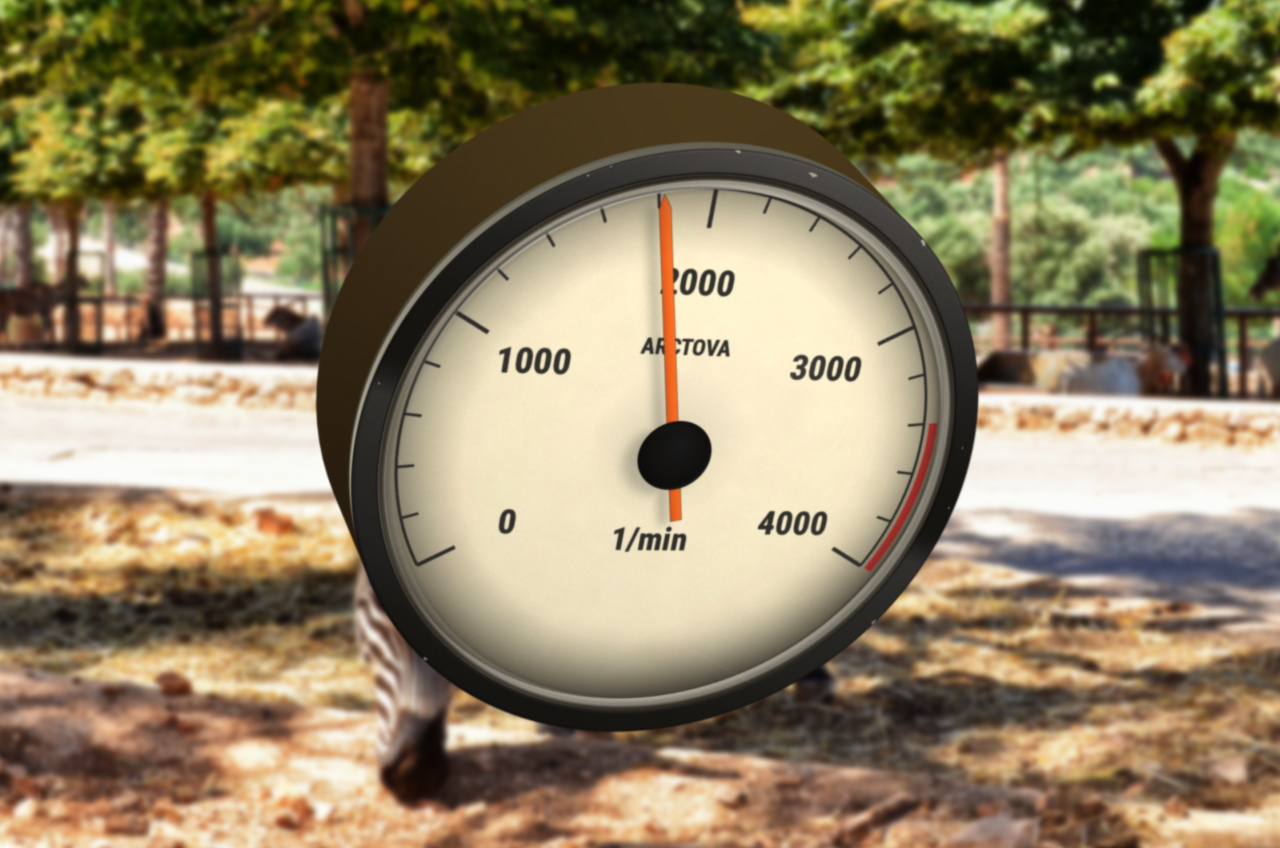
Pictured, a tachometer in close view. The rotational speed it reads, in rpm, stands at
1800 rpm
